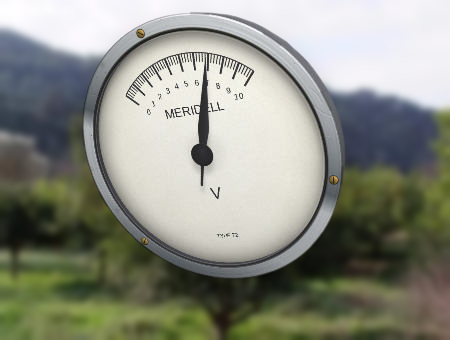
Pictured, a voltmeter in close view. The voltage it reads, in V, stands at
7 V
